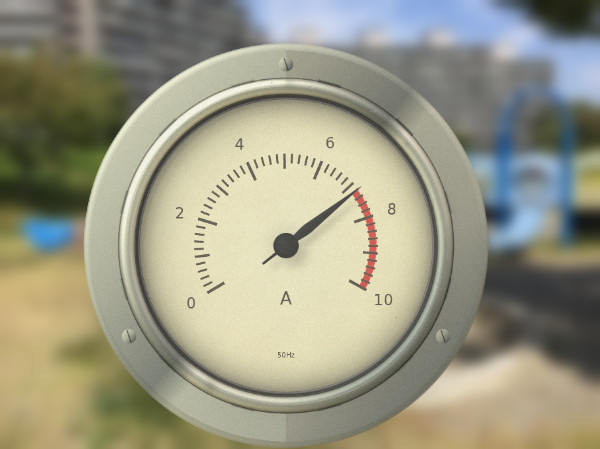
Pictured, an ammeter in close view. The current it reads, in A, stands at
7.2 A
